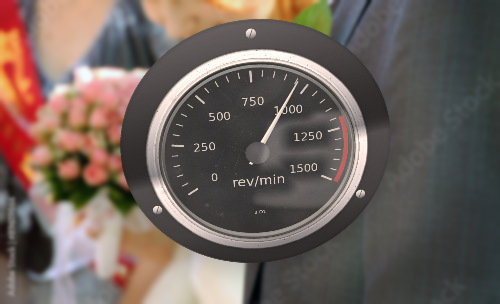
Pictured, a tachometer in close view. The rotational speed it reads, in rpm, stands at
950 rpm
